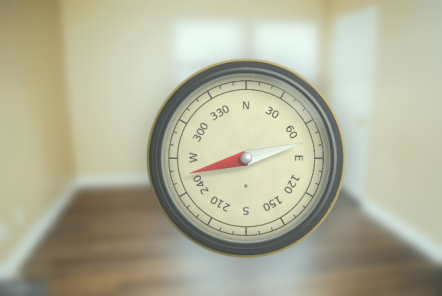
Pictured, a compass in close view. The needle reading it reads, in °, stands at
255 °
